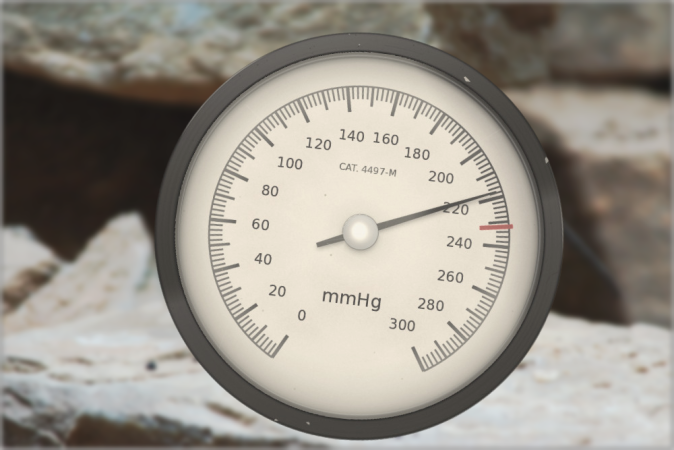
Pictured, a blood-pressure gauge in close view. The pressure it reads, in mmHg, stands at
218 mmHg
